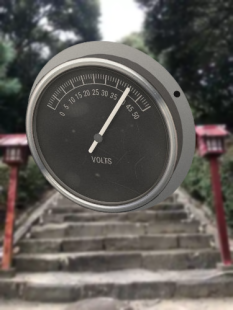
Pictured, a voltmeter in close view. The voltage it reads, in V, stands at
40 V
